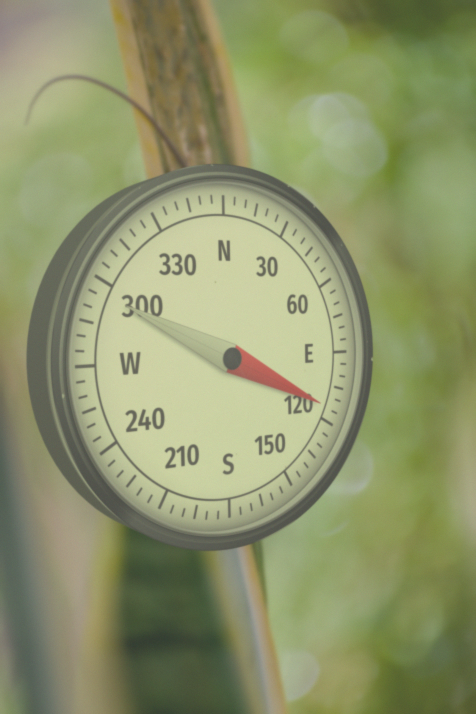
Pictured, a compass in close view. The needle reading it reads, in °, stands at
115 °
